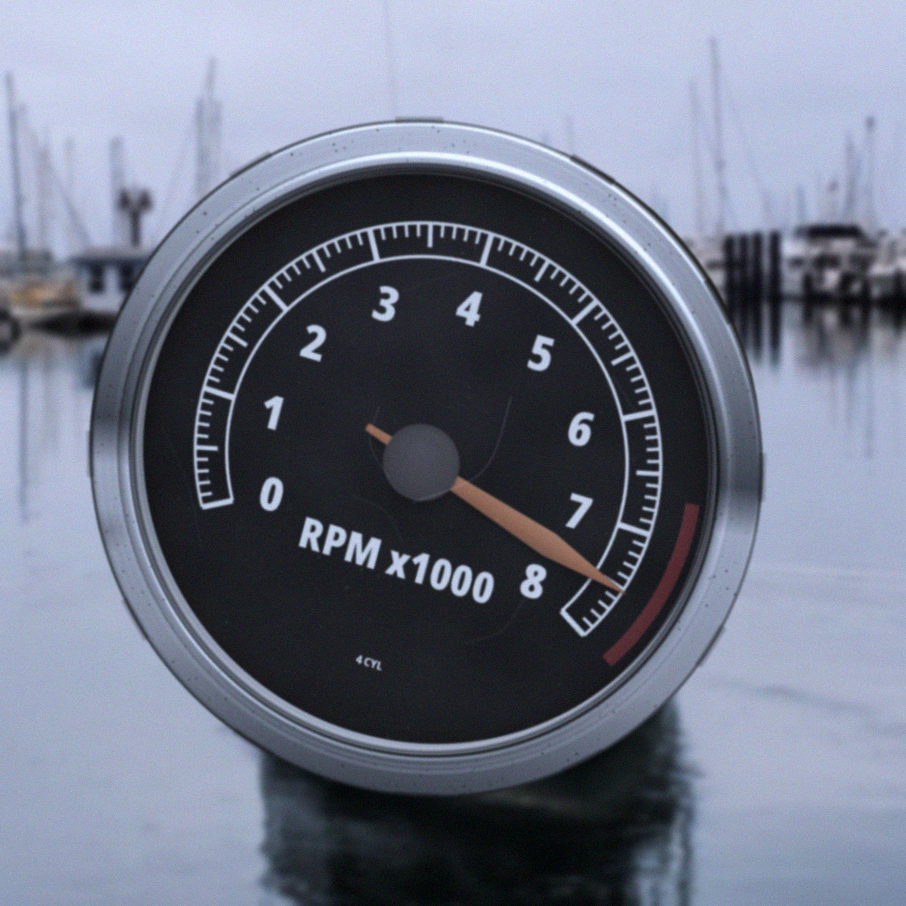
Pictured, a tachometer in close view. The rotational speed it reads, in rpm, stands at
7500 rpm
